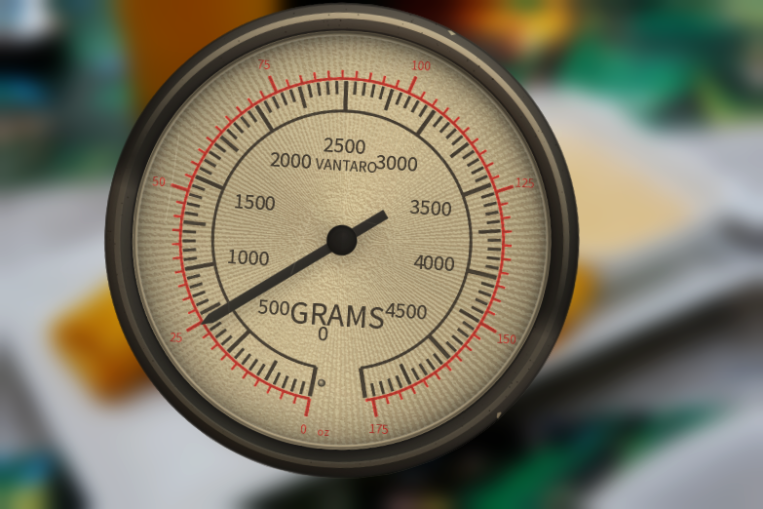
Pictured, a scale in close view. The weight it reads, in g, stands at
700 g
